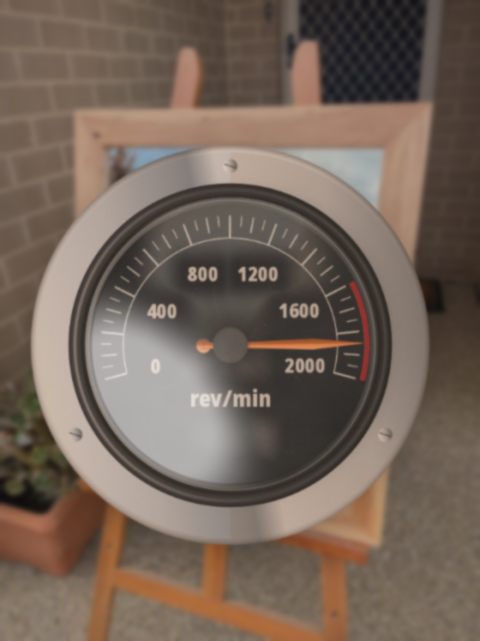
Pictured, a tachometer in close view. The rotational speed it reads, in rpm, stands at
1850 rpm
